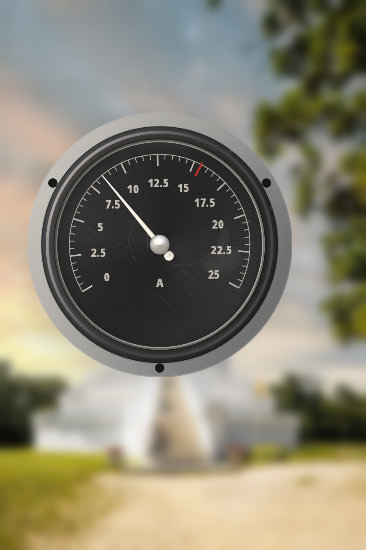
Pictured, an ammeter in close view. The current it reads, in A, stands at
8.5 A
